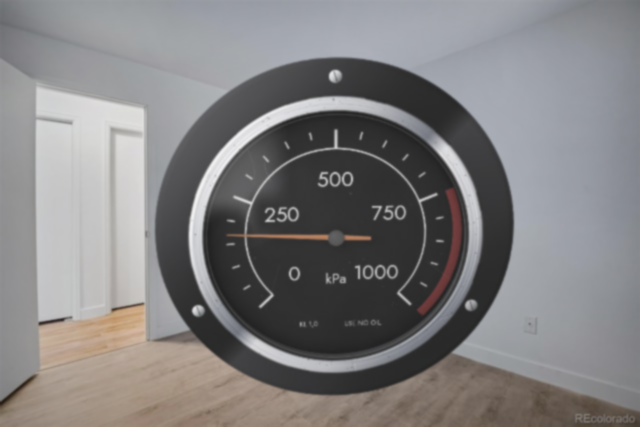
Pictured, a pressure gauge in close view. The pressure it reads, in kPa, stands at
175 kPa
